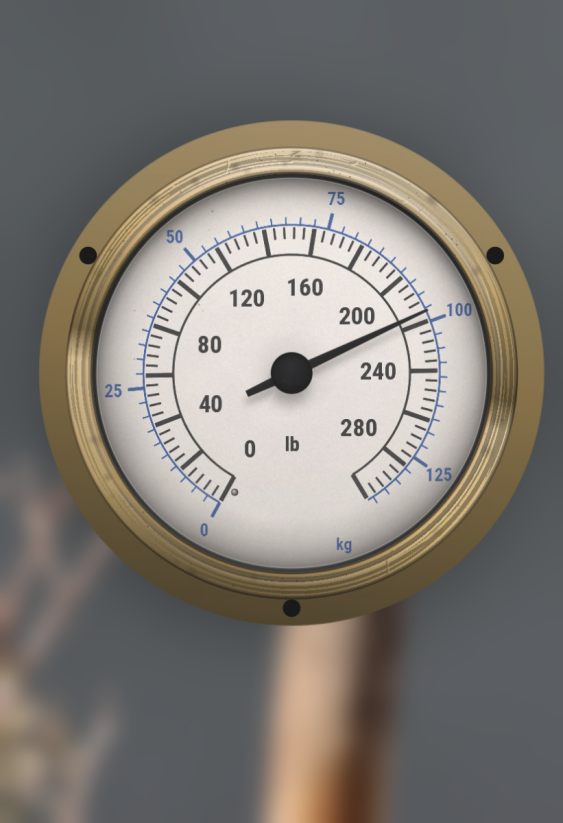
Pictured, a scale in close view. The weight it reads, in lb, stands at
216 lb
